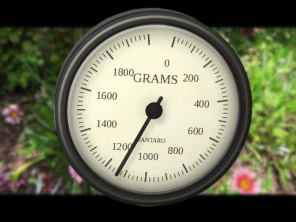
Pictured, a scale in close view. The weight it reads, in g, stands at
1140 g
